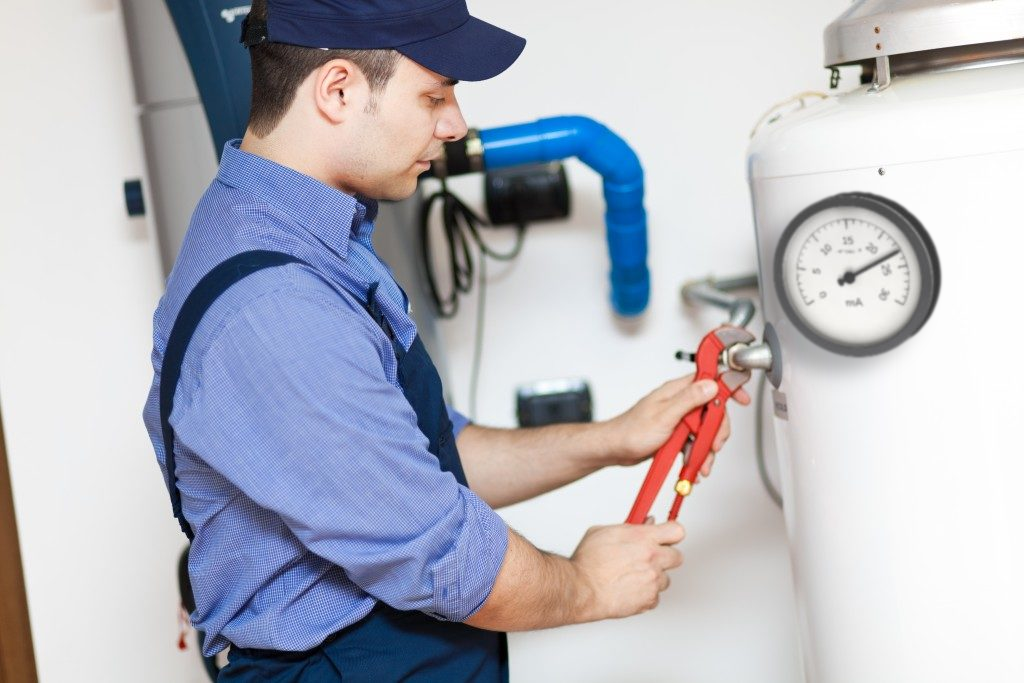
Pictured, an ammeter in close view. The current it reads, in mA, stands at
23 mA
